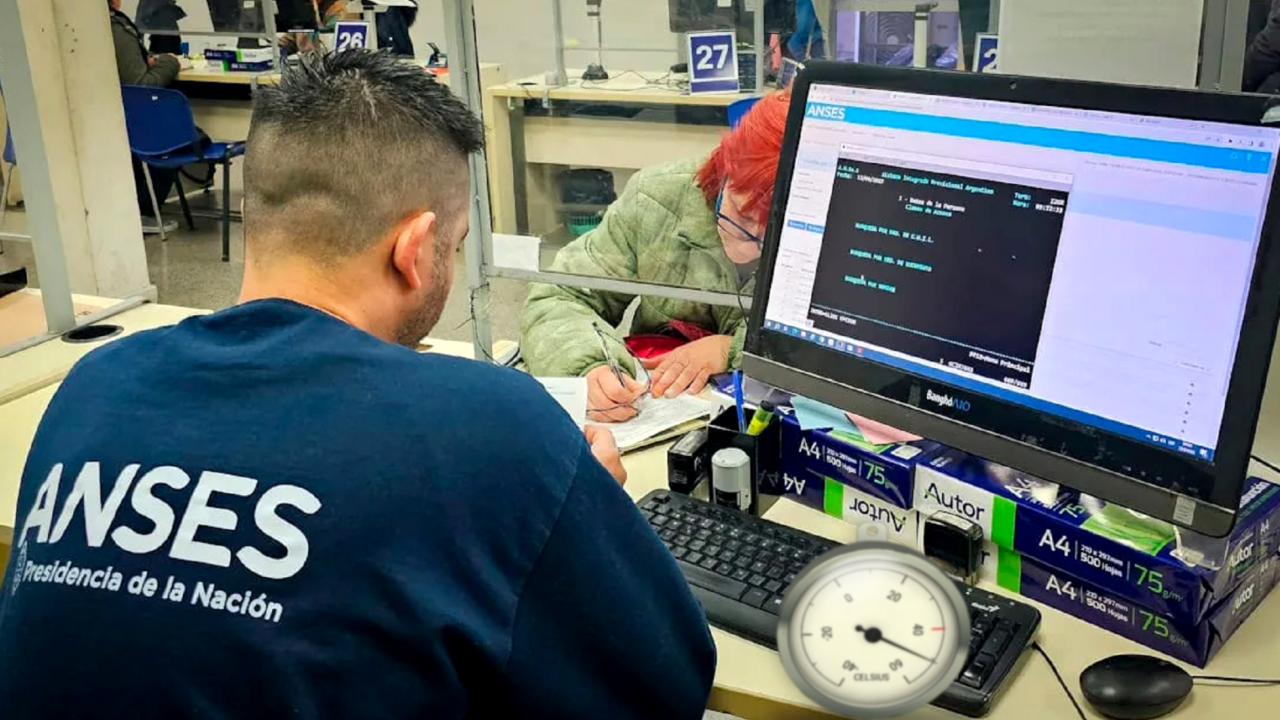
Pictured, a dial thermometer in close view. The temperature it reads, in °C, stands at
50 °C
